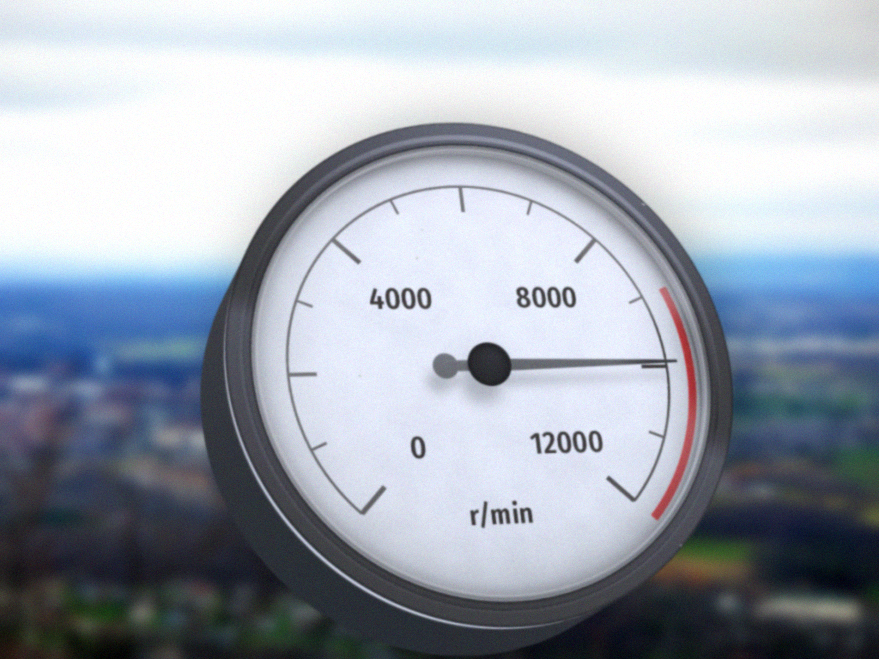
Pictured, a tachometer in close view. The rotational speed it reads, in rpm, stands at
10000 rpm
